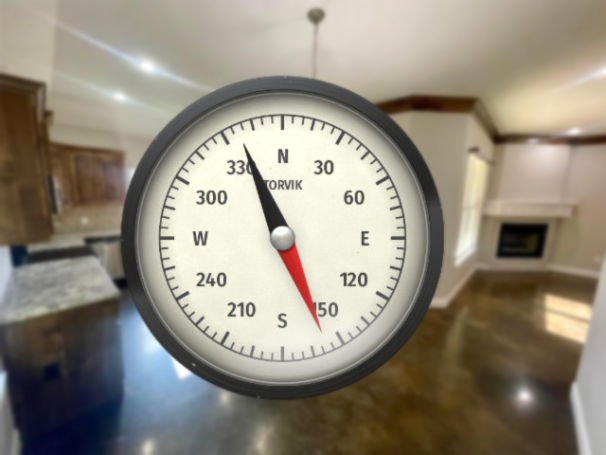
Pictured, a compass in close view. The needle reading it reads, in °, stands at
157.5 °
